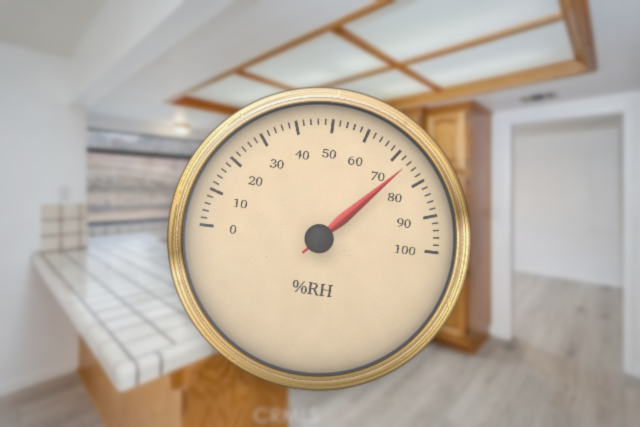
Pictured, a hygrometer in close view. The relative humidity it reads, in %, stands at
74 %
